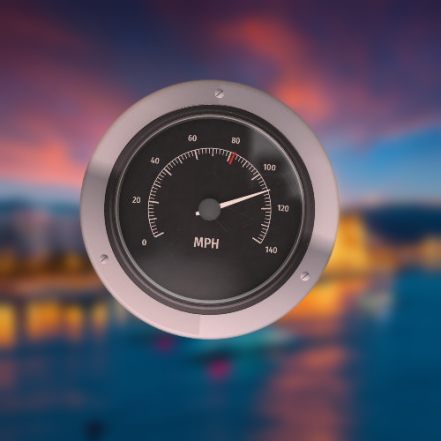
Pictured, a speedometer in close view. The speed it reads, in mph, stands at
110 mph
